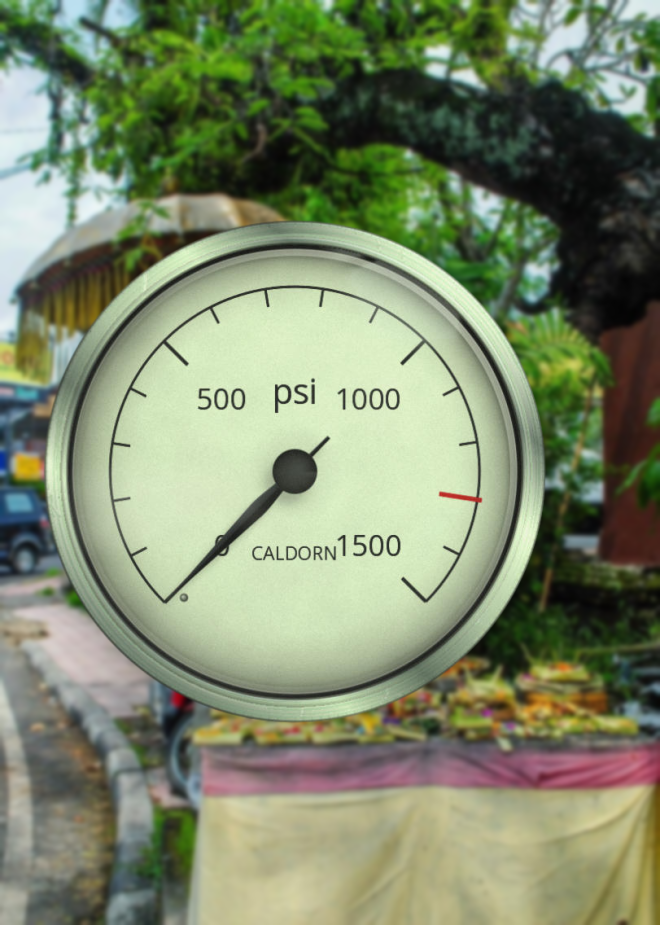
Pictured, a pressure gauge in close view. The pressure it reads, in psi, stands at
0 psi
